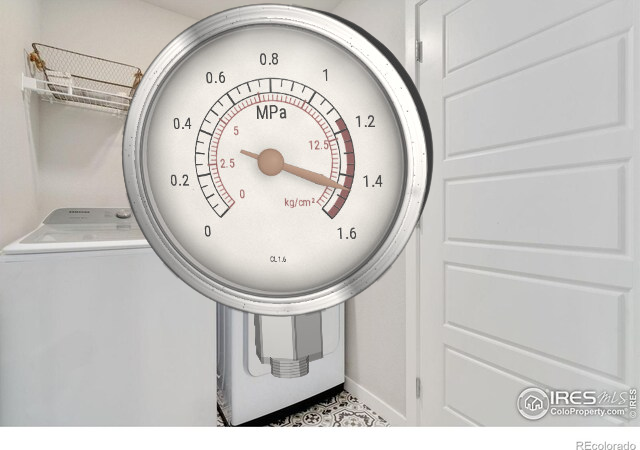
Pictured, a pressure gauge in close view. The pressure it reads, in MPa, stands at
1.45 MPa
